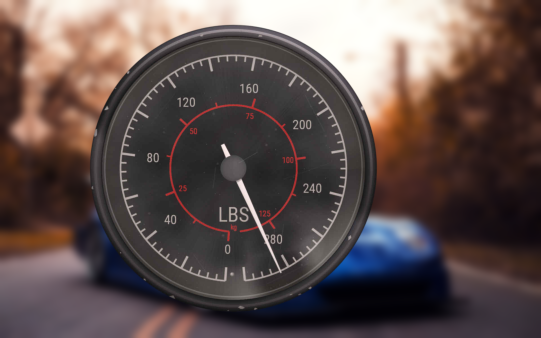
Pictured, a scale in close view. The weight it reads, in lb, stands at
284 lb
